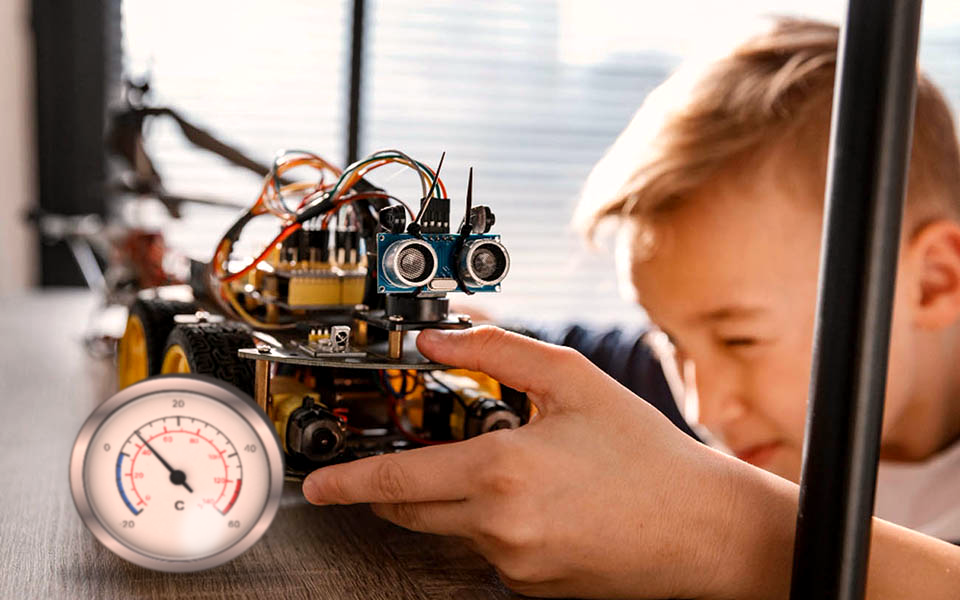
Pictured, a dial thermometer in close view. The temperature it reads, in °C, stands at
8 °C
